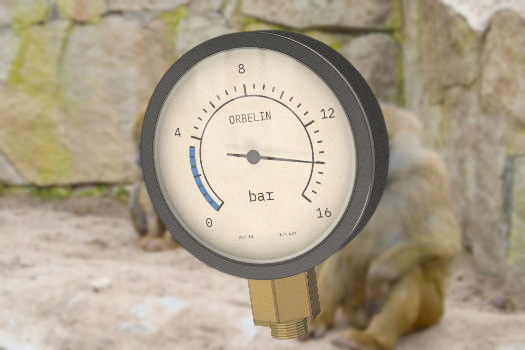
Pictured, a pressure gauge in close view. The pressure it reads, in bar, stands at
14 bar
